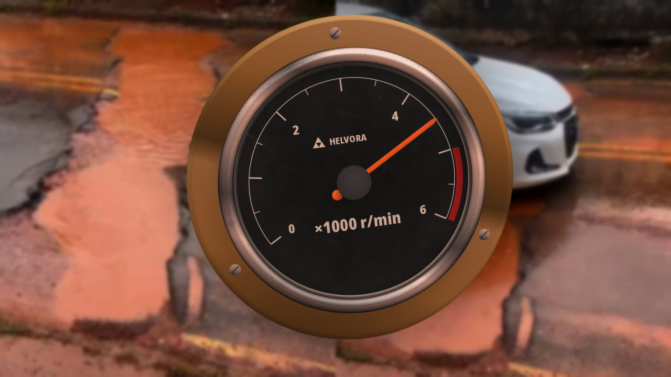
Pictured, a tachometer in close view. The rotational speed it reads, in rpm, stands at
4500 rpm
